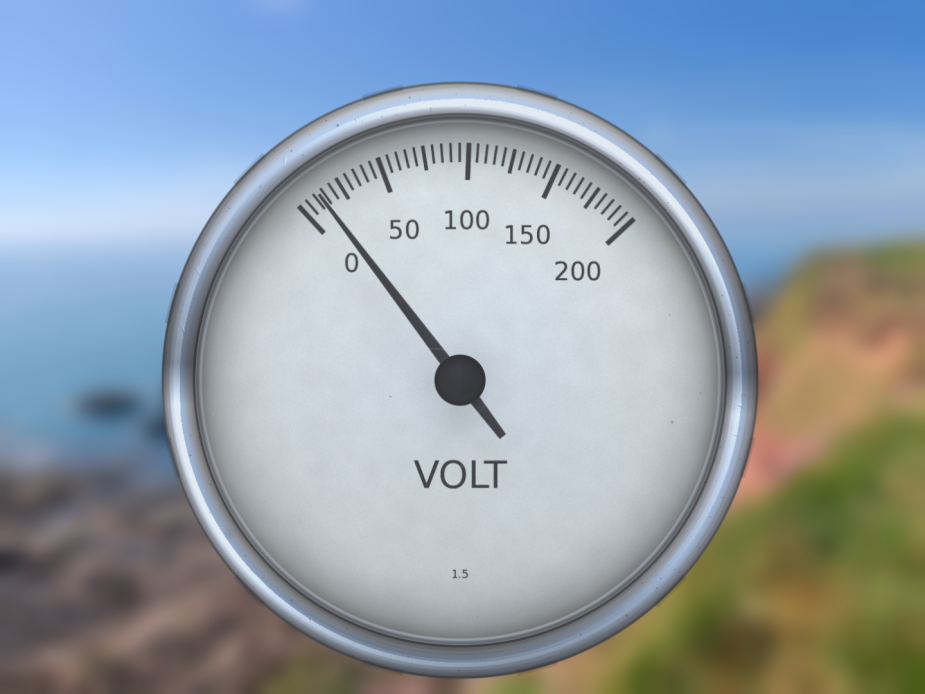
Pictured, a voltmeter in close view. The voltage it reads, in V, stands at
12.5 V
